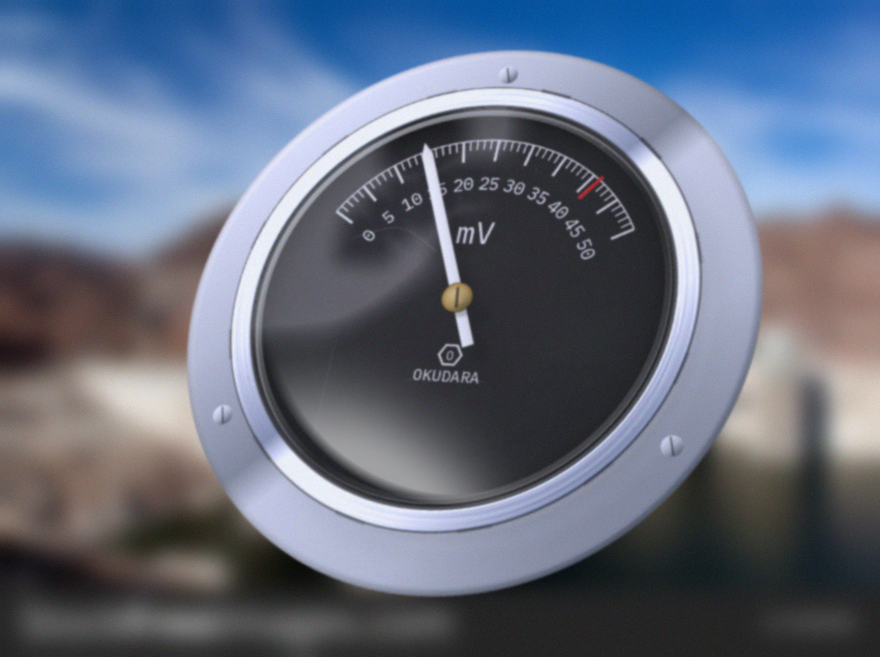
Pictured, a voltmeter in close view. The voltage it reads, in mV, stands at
15 mV
